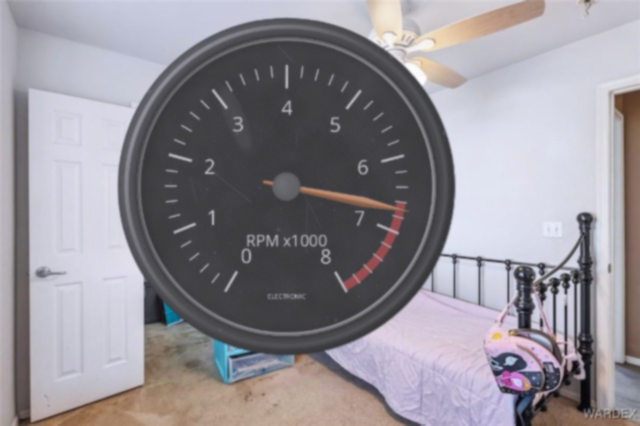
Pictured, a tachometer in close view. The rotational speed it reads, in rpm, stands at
6700 rpm
